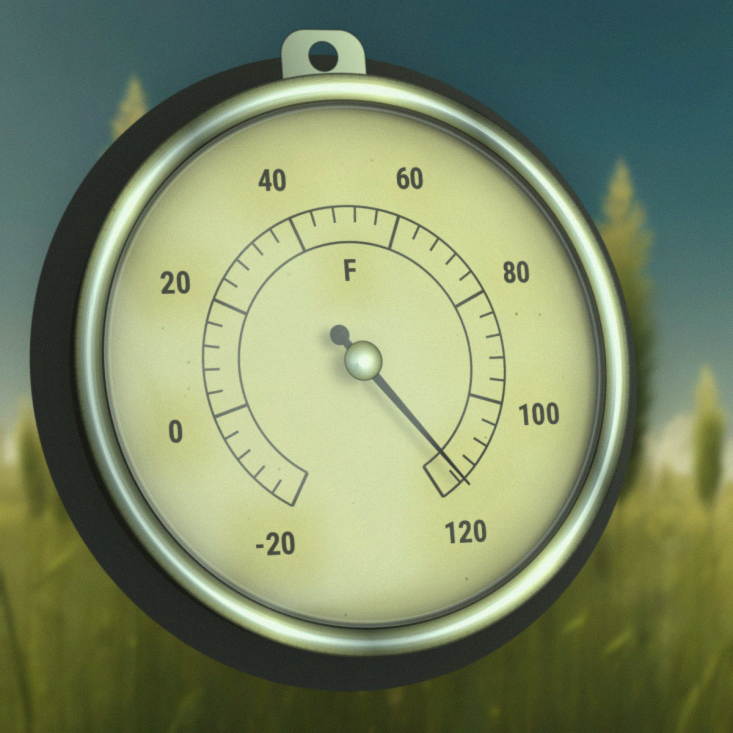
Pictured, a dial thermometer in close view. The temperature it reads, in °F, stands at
116 °F
